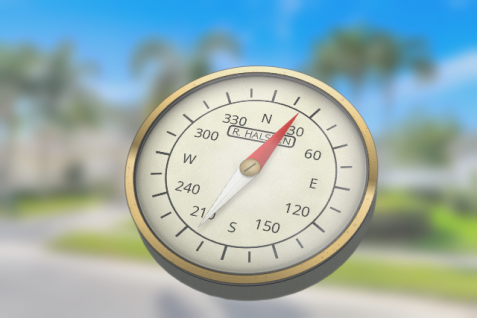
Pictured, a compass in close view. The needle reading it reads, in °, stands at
22.5 °
